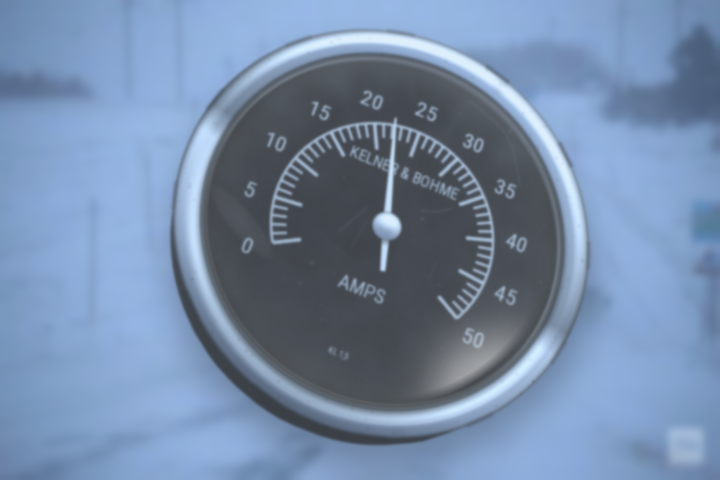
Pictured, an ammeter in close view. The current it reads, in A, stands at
22 A
